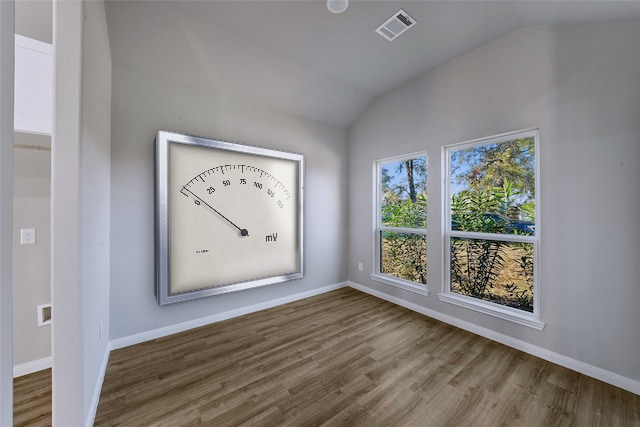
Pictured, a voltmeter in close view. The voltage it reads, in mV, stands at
5 mV
